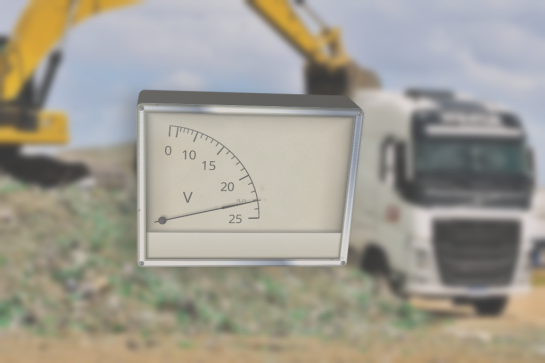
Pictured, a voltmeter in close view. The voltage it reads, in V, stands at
23 V
